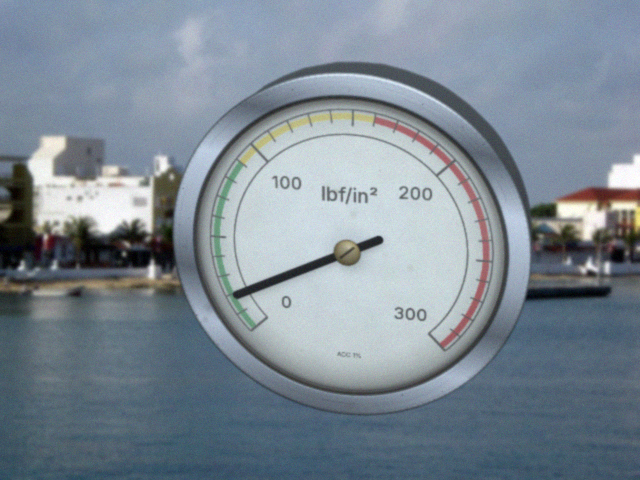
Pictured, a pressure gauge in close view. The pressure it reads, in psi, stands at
20 psi
